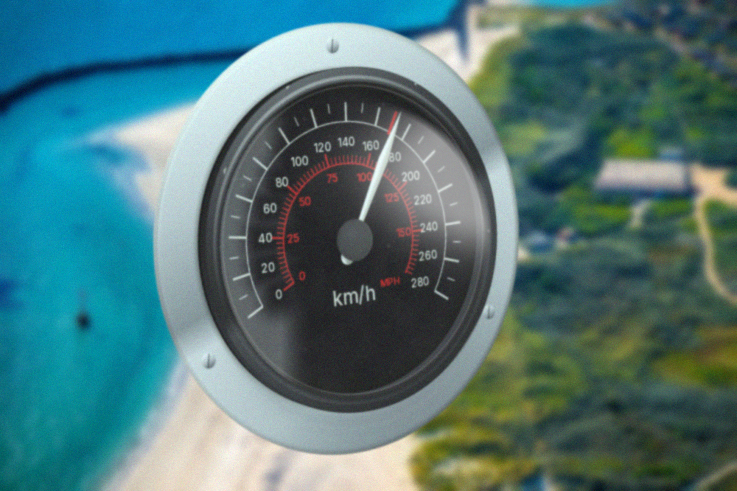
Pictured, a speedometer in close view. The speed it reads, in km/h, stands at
170 km/h
